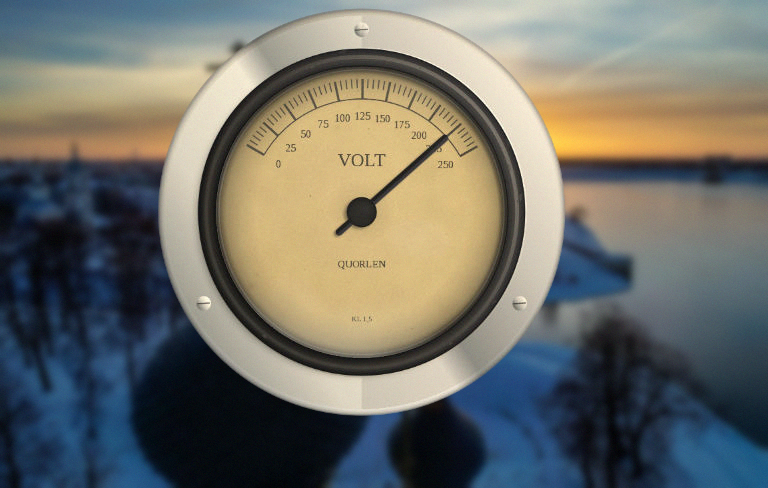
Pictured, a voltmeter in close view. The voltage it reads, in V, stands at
225 V
